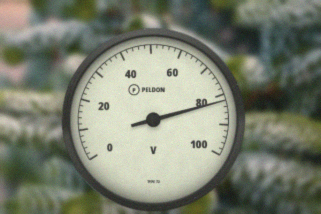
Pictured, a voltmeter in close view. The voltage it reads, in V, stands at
82 V
